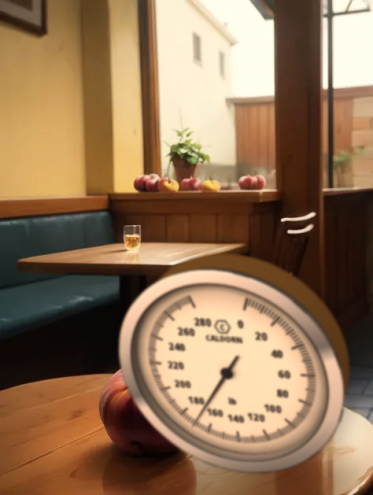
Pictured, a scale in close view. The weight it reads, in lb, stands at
170 lb
